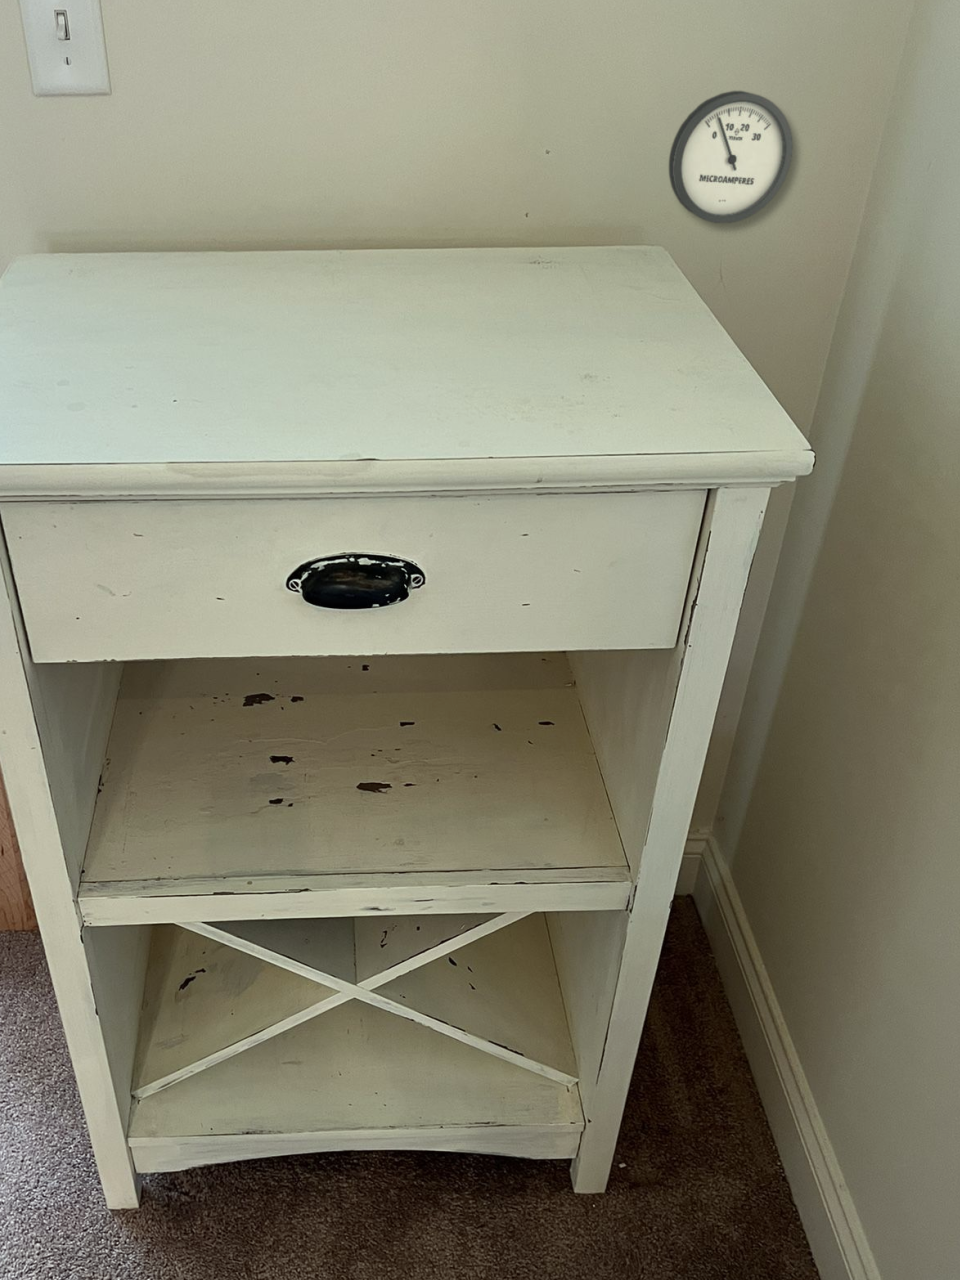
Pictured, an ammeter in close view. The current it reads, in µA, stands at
5 µA
